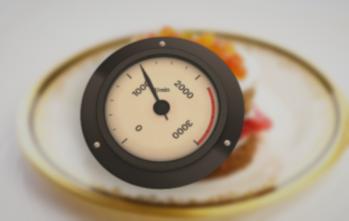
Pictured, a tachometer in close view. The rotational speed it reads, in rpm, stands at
1200 rpm
